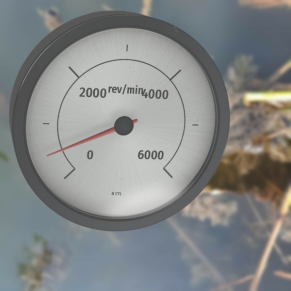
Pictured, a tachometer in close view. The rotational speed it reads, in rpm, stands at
500 rpm
